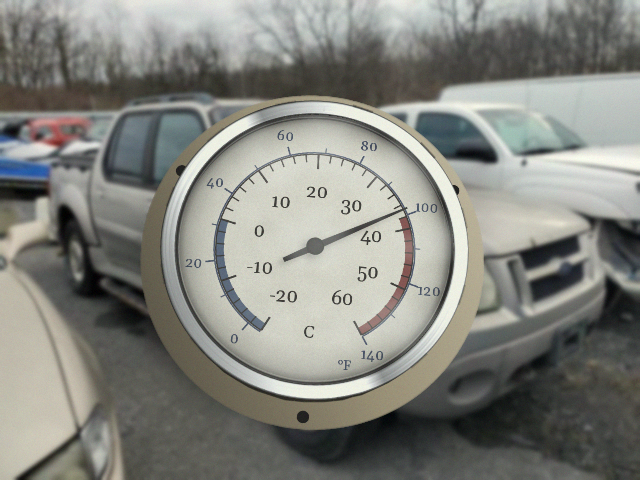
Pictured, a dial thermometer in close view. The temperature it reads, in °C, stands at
37 °C
